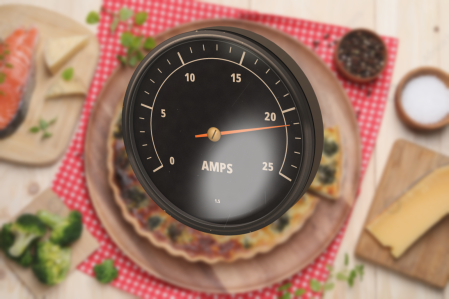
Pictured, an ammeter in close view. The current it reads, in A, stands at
21 A
